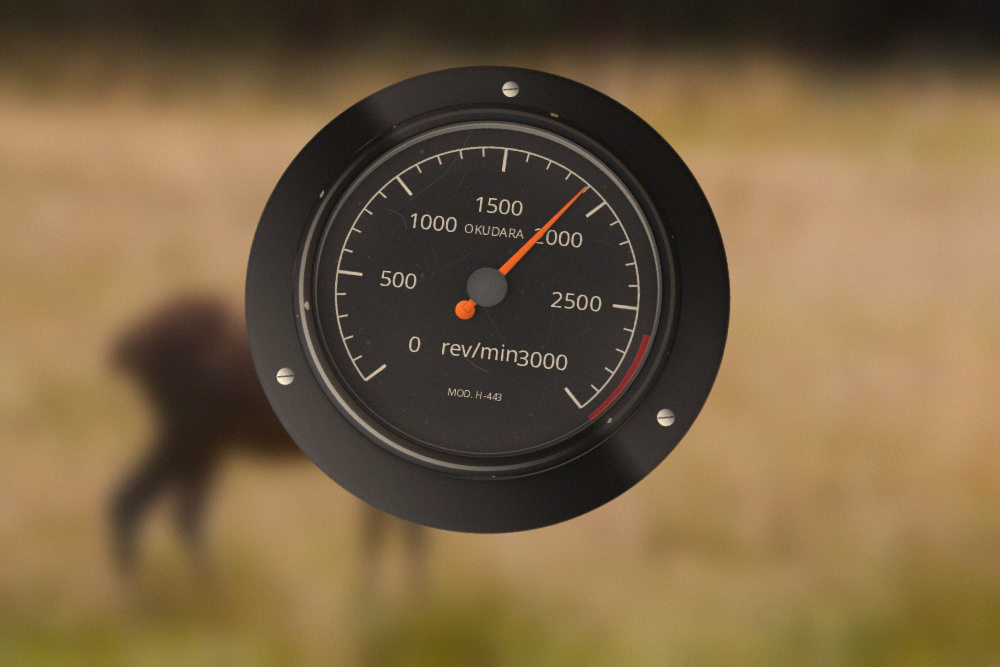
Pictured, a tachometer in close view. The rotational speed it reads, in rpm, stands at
1900 rpm
